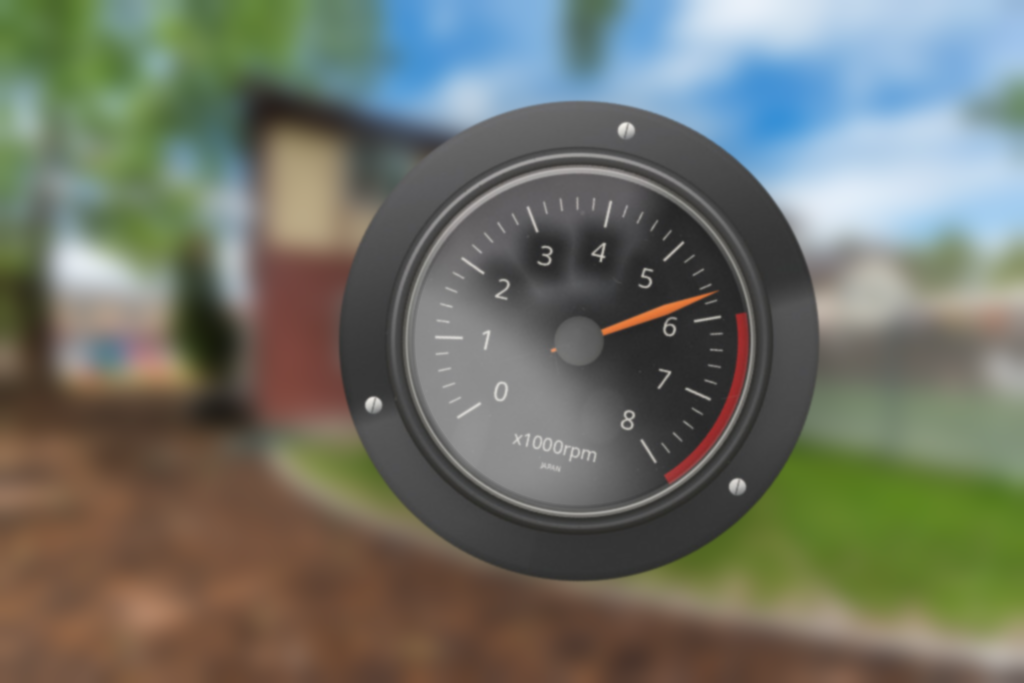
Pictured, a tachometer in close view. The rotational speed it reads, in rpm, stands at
5700 rpm
